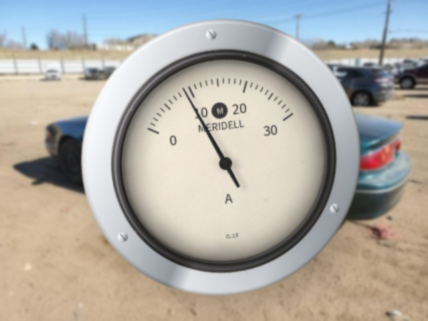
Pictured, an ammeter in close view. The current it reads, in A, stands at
9 A
